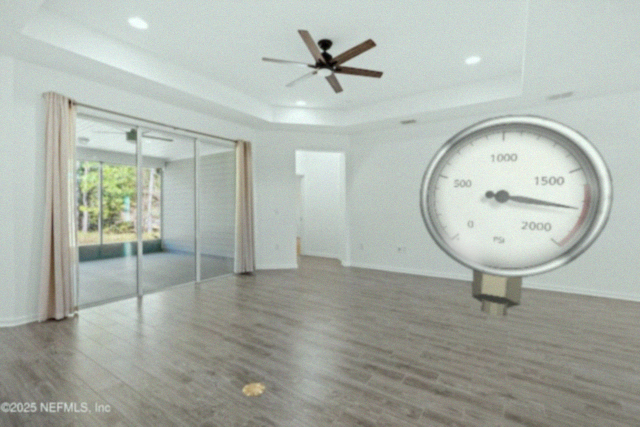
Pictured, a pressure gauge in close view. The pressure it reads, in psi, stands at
1750 psi
